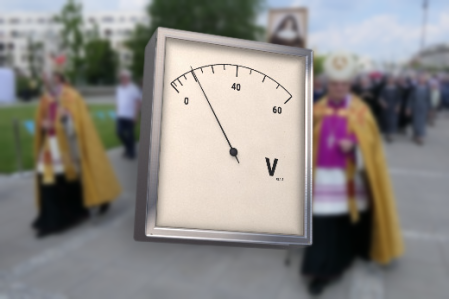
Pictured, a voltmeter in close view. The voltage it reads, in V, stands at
20 V
